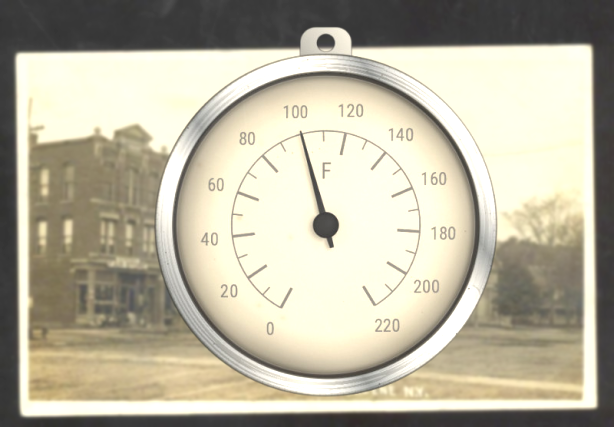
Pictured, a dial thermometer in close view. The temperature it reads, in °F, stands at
100 °F
